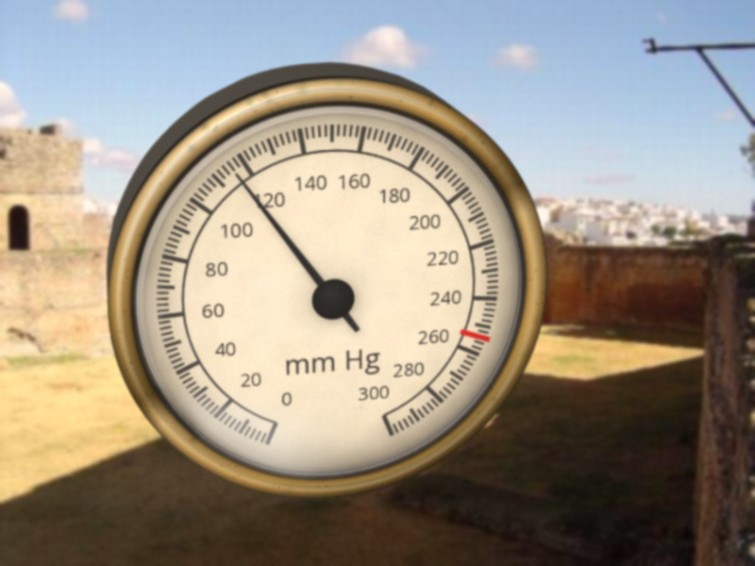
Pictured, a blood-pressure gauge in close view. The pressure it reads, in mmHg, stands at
116 mmHg
